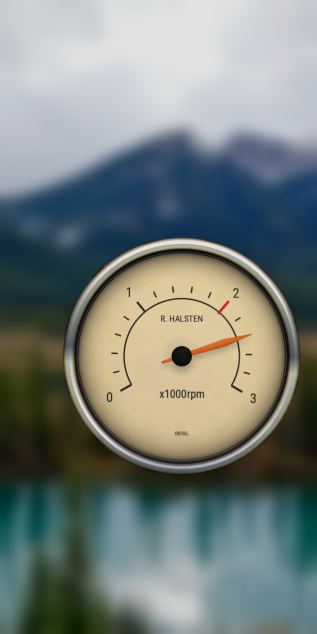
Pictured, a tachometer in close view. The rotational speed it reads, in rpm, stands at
2400 rpm
